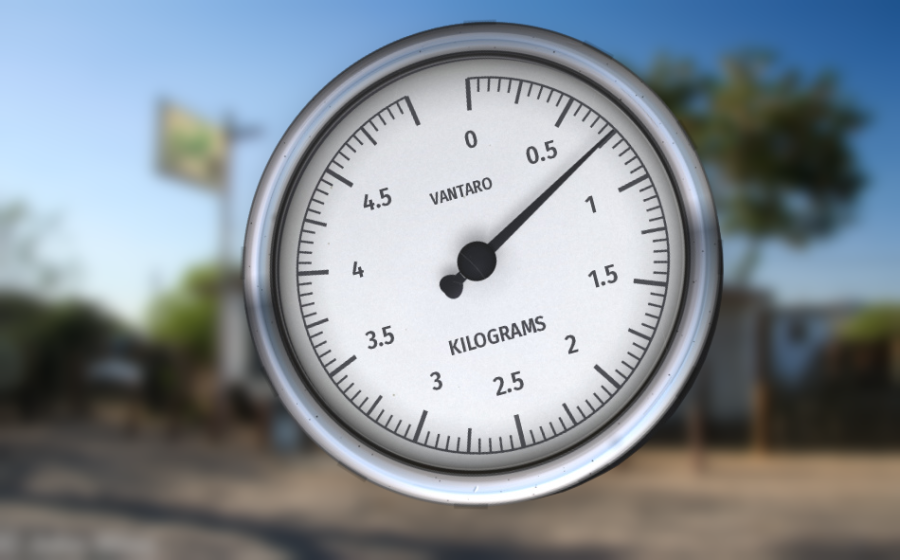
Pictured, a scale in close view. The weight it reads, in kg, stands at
0.75 kg
